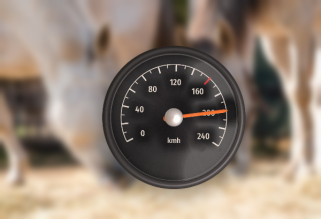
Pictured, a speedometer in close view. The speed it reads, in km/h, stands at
200 km/h
